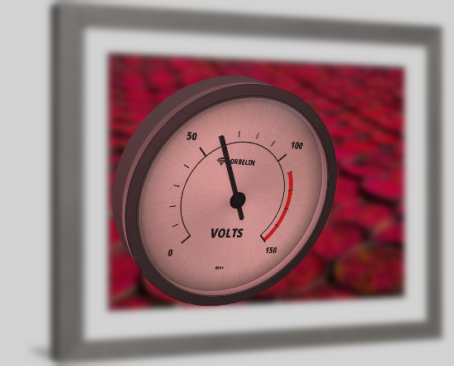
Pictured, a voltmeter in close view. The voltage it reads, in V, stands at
60 V
